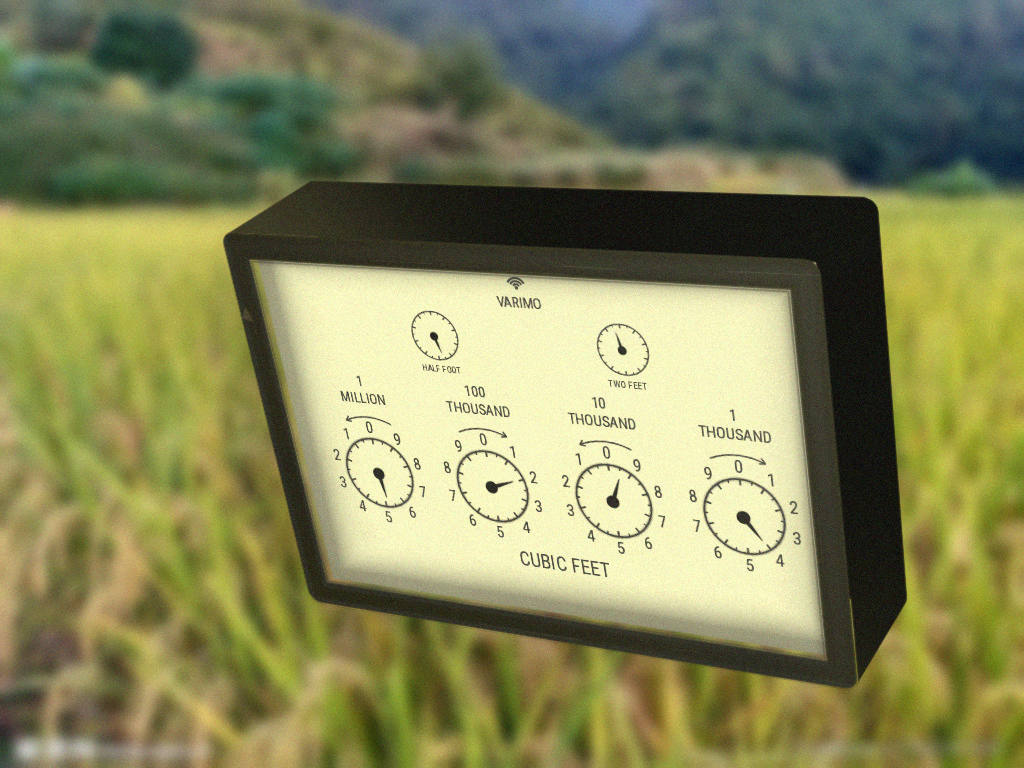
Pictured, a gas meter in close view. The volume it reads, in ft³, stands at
519400 ft³
